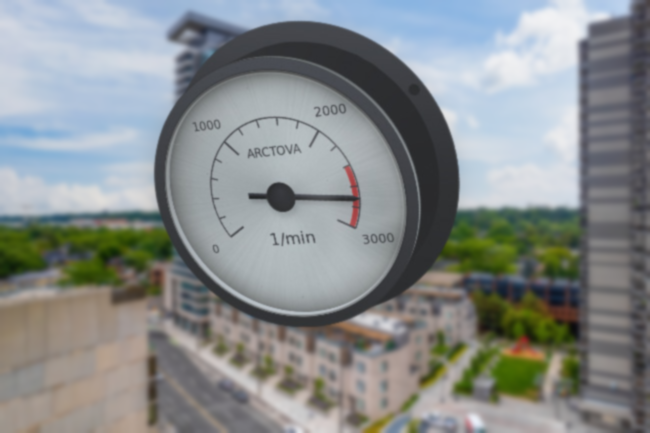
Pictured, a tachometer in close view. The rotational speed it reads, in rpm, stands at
2700 rpm
